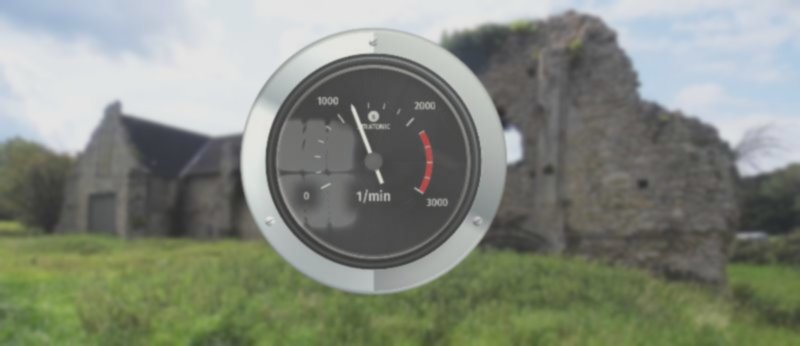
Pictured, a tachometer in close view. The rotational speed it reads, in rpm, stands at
1200 rpm
